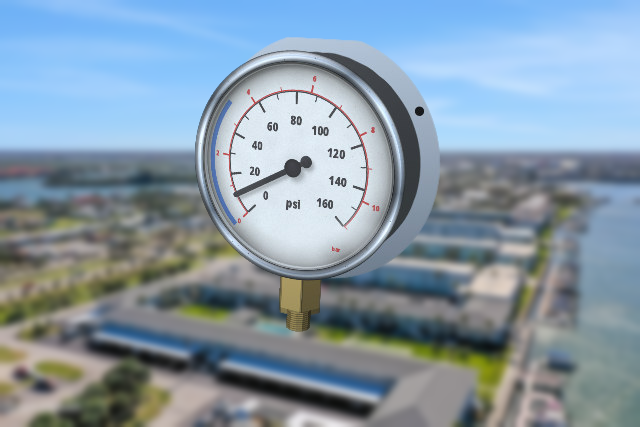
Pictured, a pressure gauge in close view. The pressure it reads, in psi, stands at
10 psi
